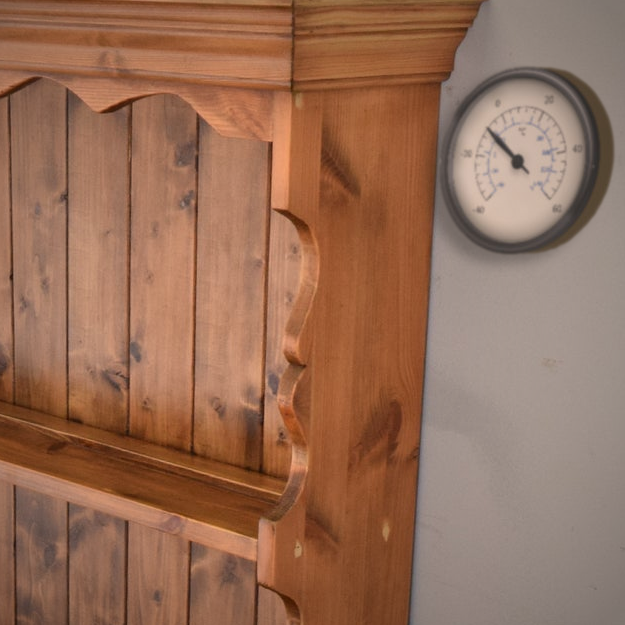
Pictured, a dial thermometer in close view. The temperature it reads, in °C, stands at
-8 °C
